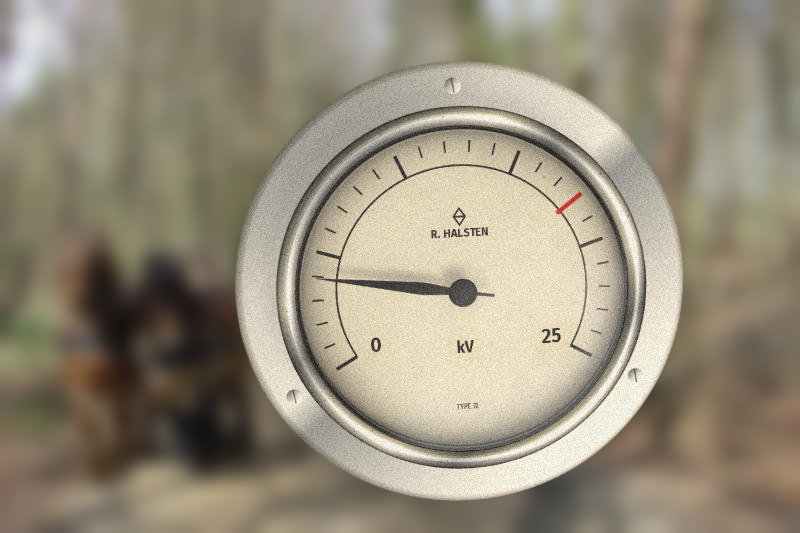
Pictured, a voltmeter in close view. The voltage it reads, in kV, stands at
4 kV
